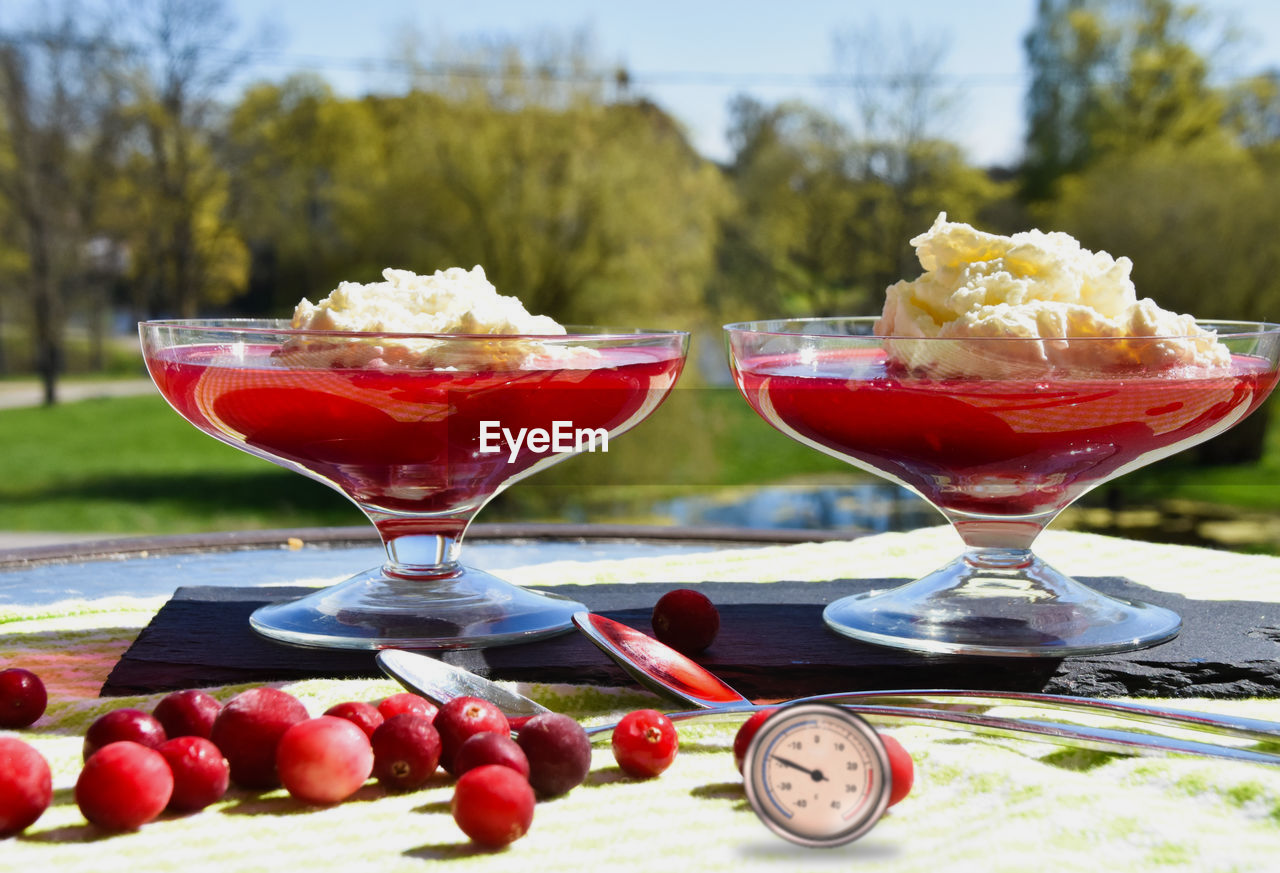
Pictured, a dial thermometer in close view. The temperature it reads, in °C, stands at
-18 °C
